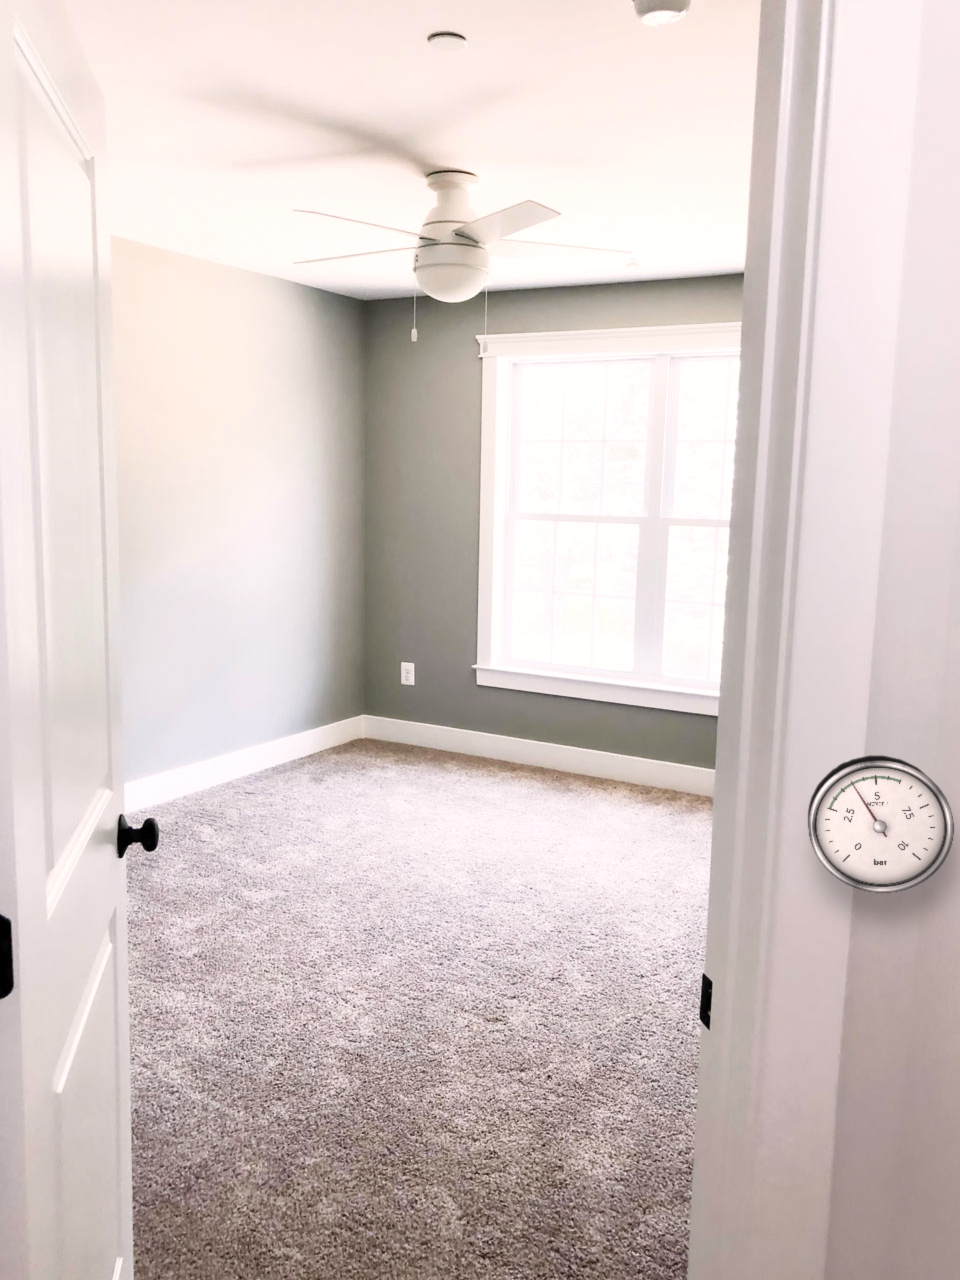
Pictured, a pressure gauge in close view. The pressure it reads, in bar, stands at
4 bar
